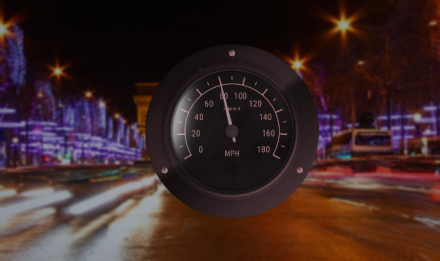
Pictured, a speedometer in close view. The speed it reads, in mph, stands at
80 mph
